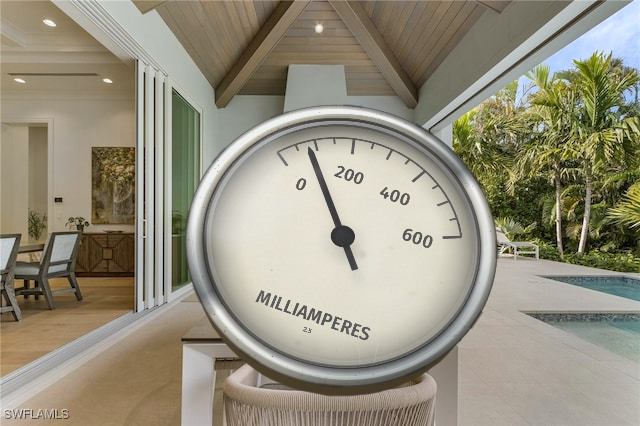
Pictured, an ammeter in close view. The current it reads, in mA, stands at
75 mA
